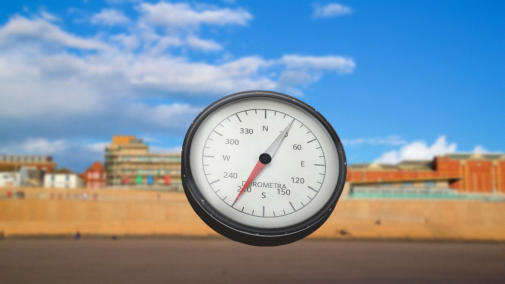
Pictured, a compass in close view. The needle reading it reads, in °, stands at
210 °
